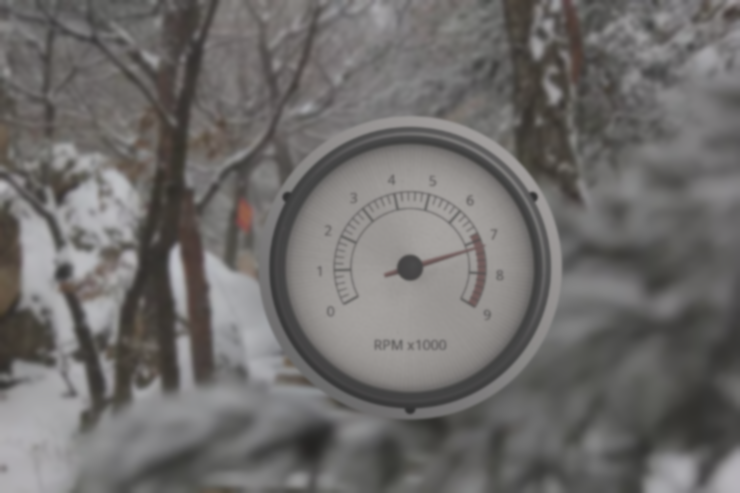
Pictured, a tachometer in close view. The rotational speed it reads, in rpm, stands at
7200 rpm
